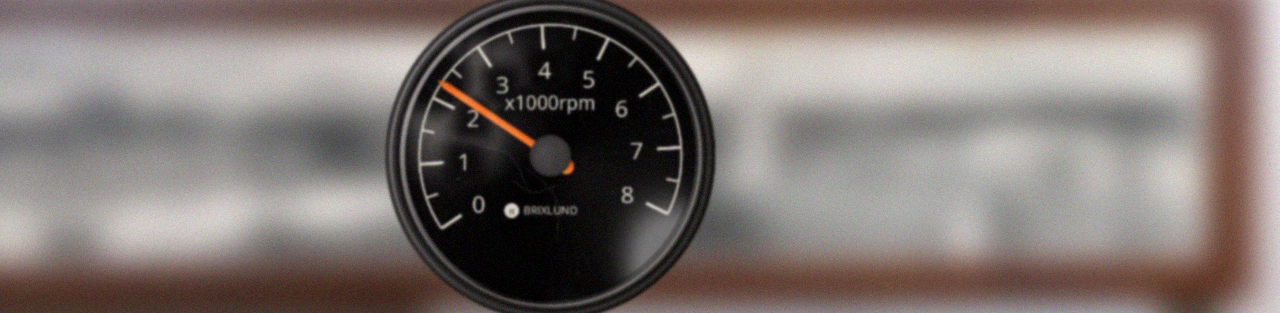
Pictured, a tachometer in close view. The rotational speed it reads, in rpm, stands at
2250 rpm
